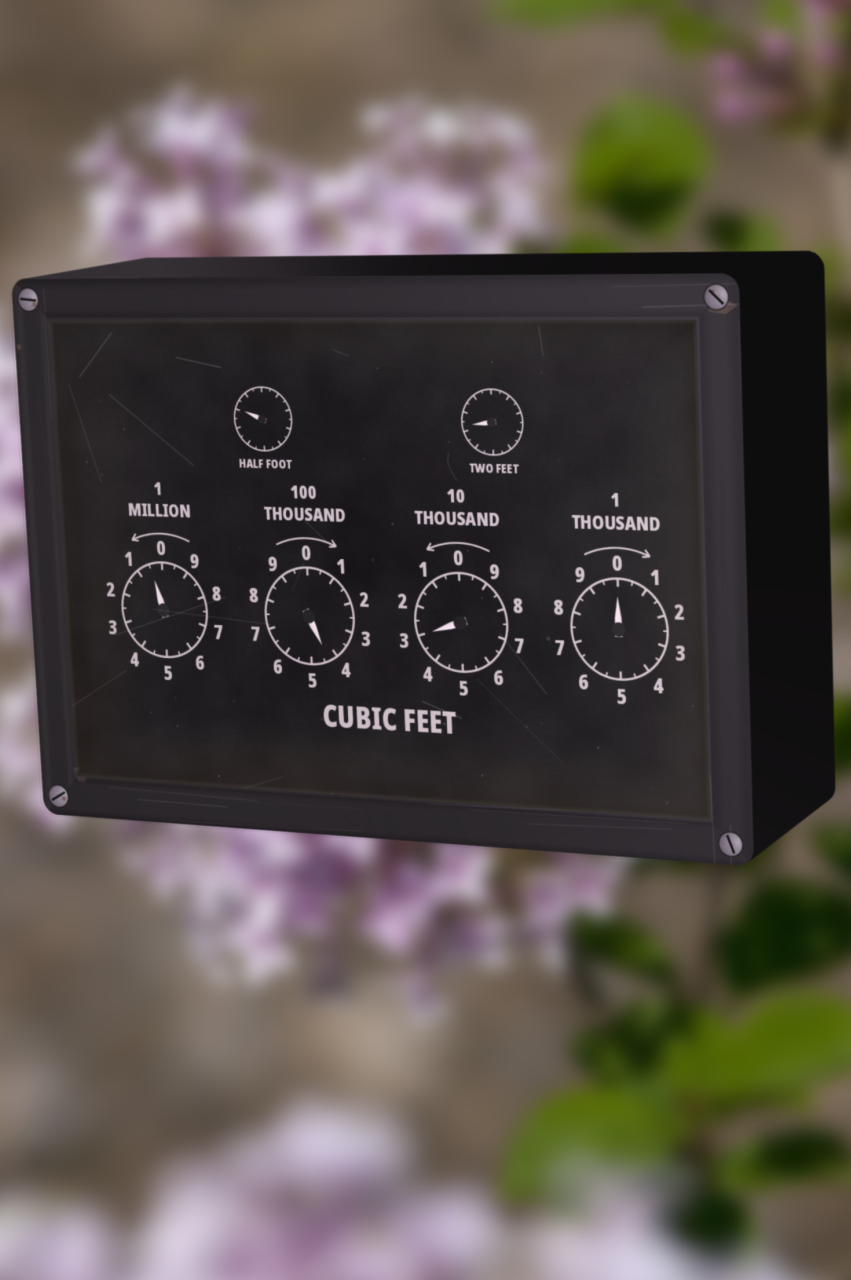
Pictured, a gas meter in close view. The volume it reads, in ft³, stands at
43000 ft³
